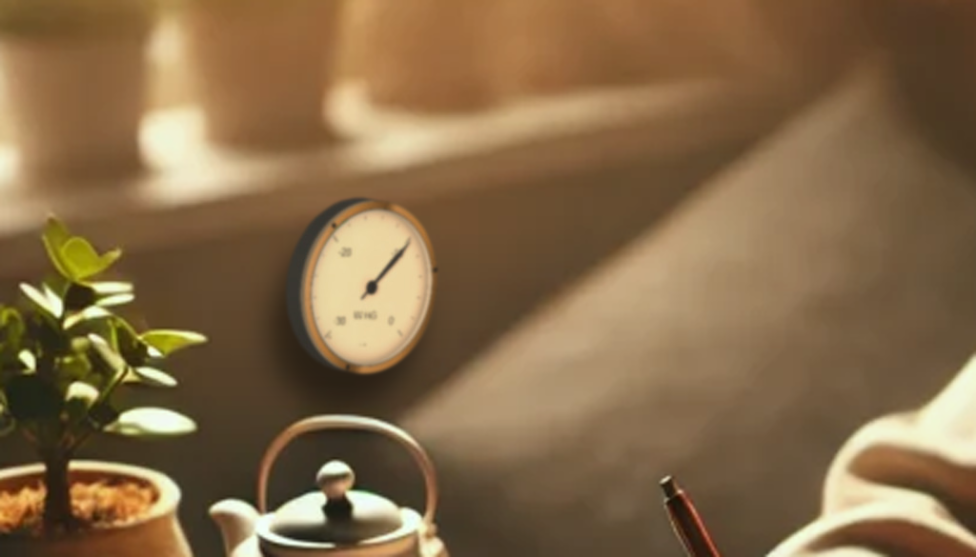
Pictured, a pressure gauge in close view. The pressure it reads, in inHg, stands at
-10 inHg
